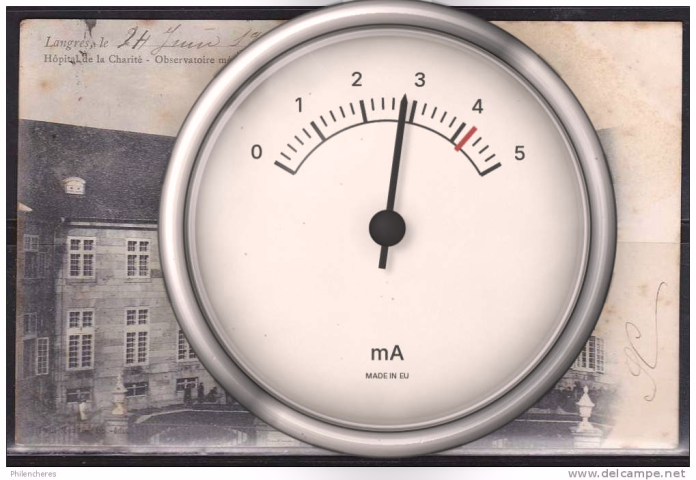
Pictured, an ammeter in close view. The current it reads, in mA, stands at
2.8 mA
